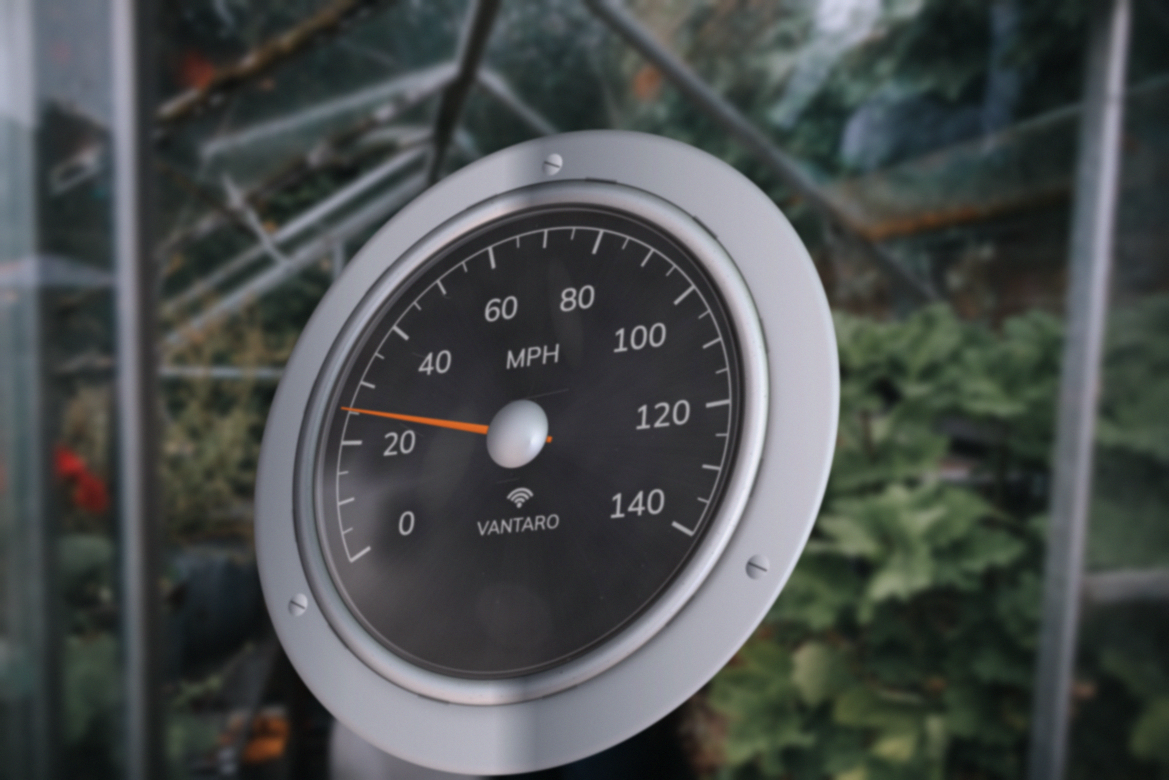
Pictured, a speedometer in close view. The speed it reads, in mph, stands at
25 mph
